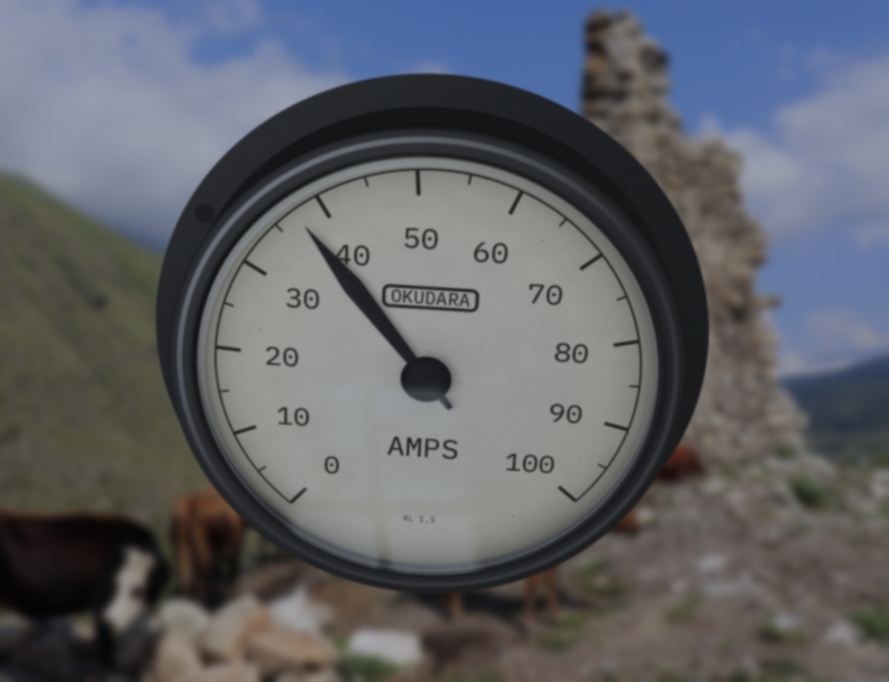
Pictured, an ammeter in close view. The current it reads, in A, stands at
37.5 A
